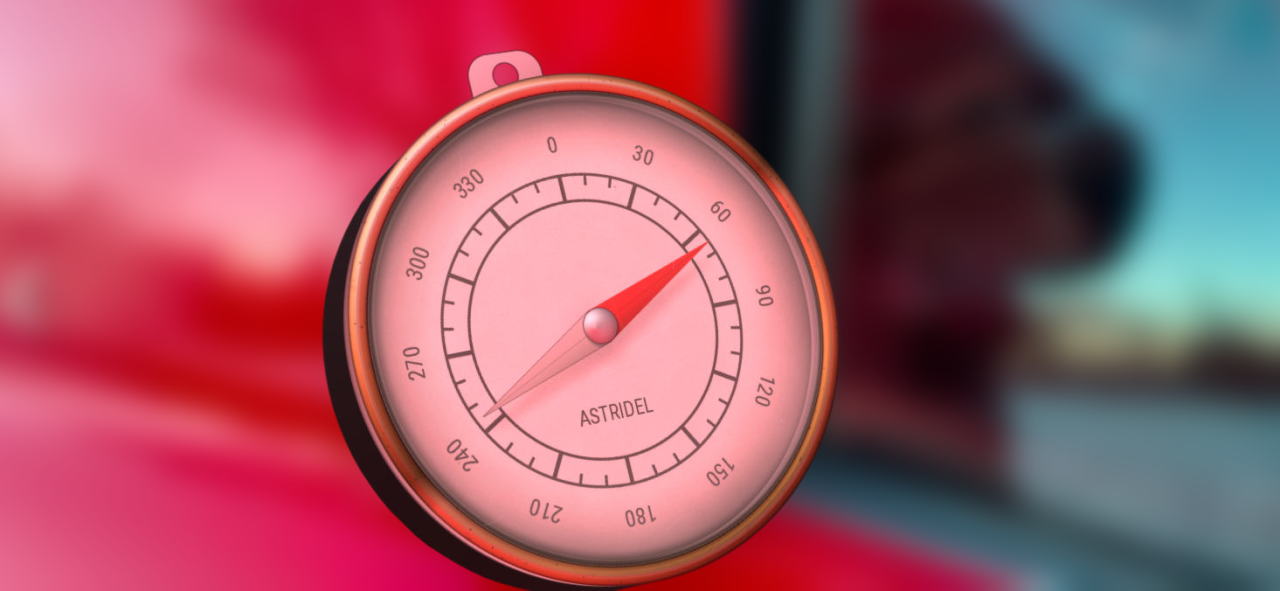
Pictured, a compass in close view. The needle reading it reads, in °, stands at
65 °
